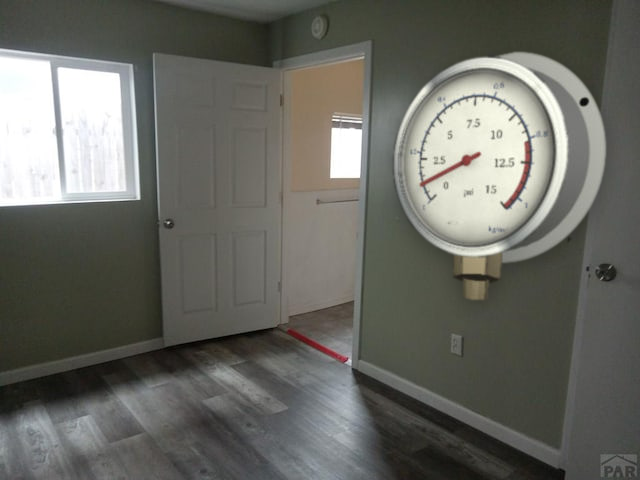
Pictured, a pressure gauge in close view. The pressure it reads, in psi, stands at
1 psi
